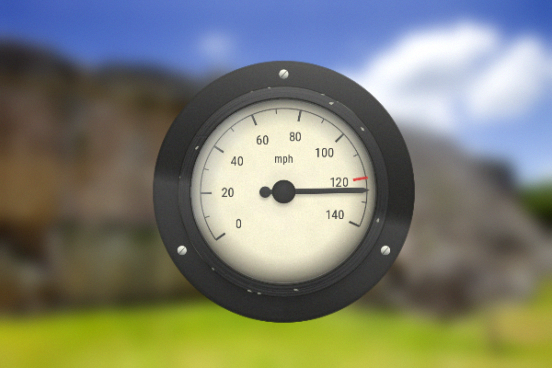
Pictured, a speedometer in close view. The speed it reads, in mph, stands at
125 mph
